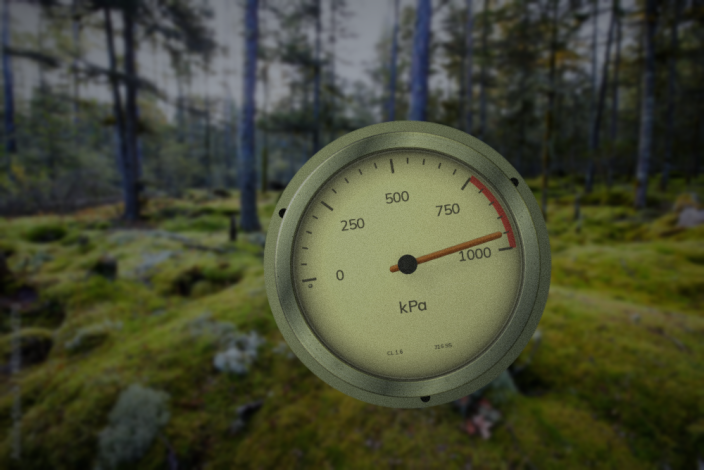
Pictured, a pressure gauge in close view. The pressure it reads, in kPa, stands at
950 kPa
